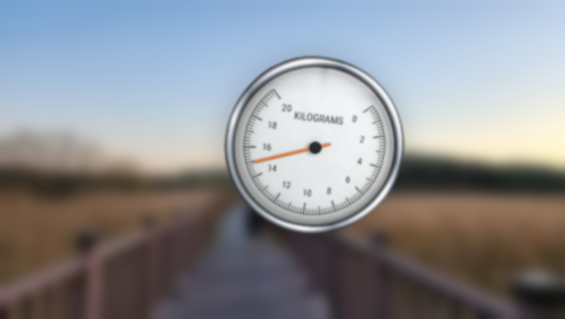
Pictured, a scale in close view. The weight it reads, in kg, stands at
15 kg
